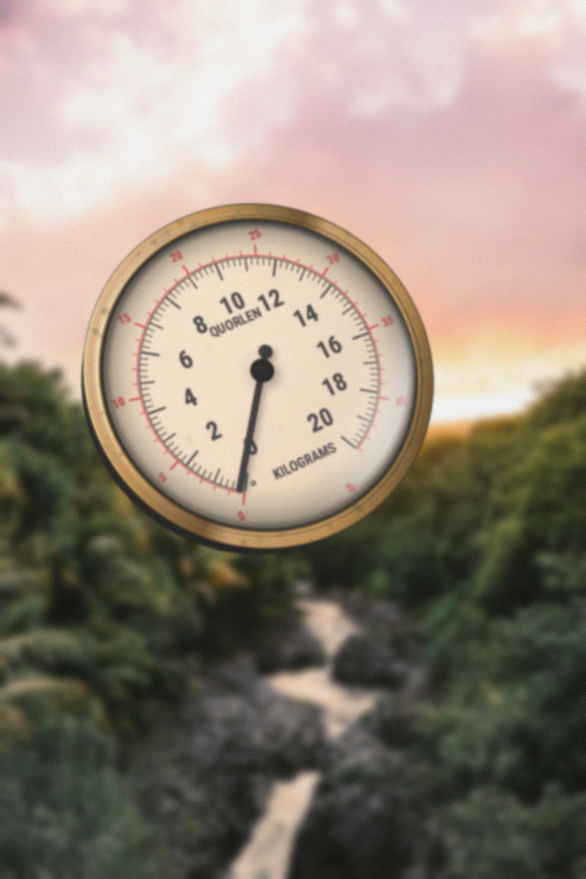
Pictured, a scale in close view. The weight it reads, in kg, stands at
0.2 kg
